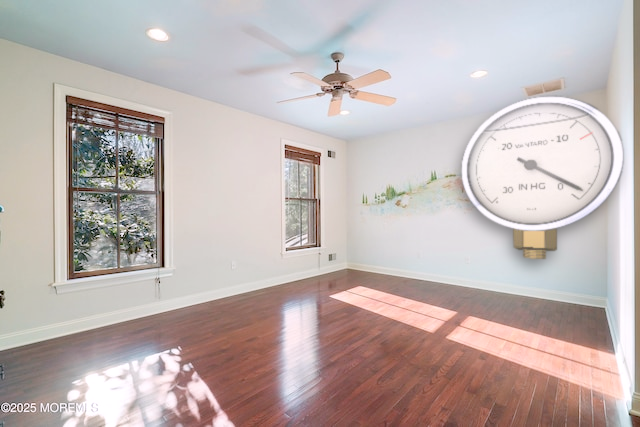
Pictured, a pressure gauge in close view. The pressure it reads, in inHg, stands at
-1 inHg
